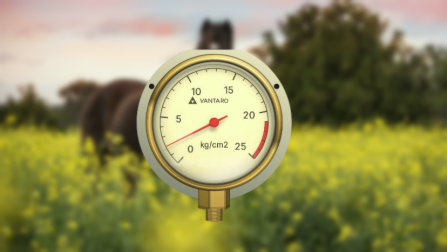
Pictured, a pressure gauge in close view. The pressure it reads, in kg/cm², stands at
2 kg/cm²
